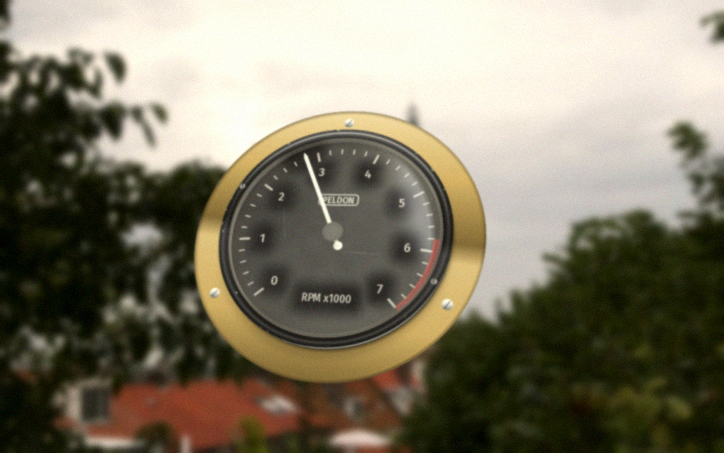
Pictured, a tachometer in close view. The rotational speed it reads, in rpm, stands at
2800 rpm
